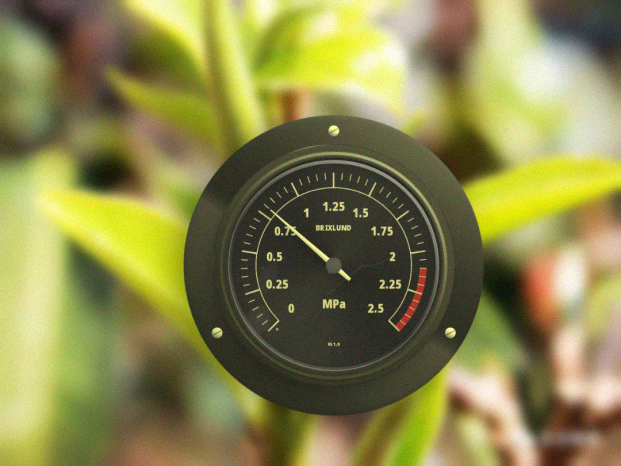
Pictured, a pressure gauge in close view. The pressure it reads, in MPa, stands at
0.8 MPa
